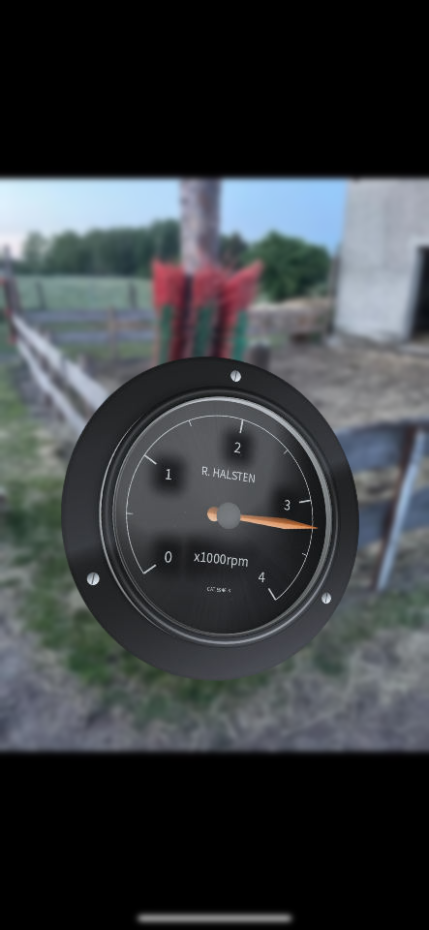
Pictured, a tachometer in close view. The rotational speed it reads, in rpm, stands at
3250 rpm
